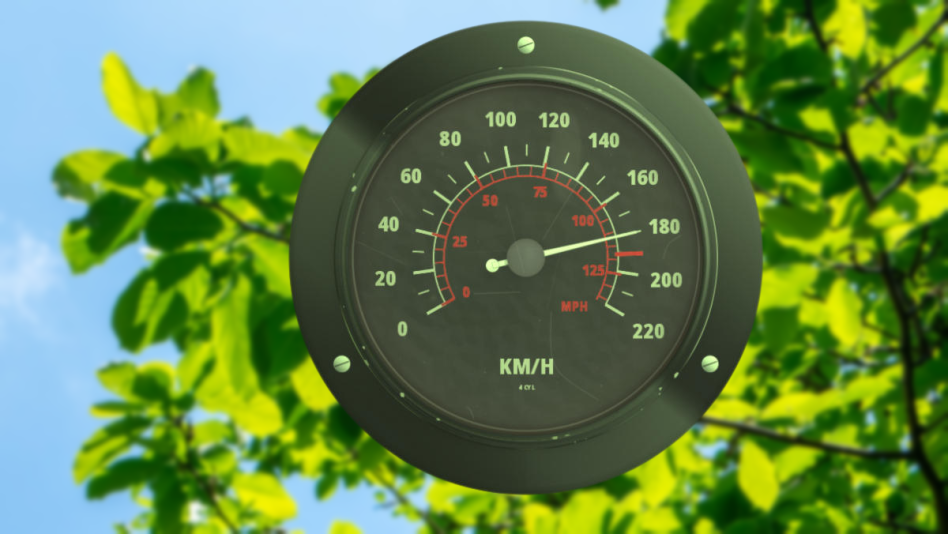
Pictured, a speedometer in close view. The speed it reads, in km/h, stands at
180 km/h
